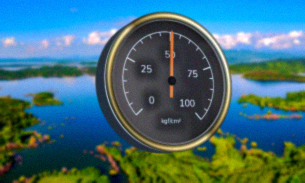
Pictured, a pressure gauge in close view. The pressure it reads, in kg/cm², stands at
50 kg/cm²
